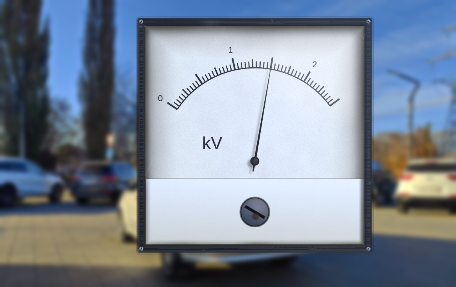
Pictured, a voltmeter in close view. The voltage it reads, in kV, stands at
1.5 kV
